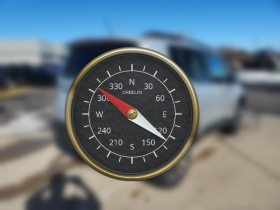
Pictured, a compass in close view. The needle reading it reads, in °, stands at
307.5 °
